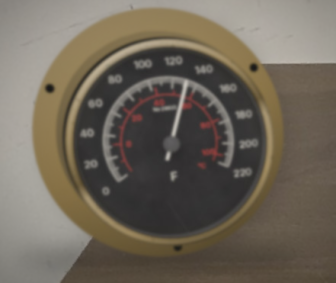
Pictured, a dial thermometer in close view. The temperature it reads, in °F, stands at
130 °F
